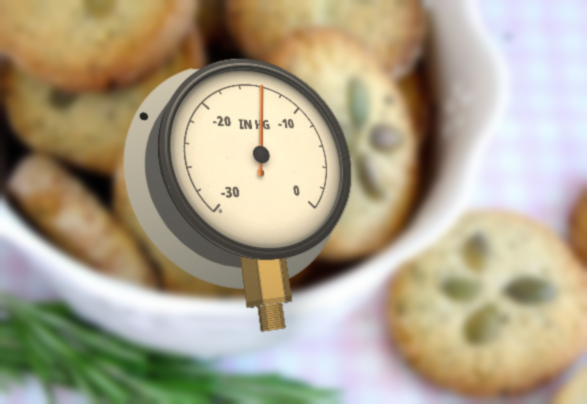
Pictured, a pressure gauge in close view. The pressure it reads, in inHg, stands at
-14 inHg
